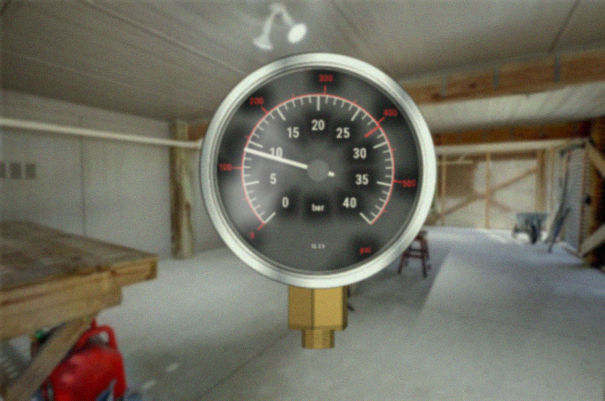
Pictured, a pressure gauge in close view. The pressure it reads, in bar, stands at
9 bar
